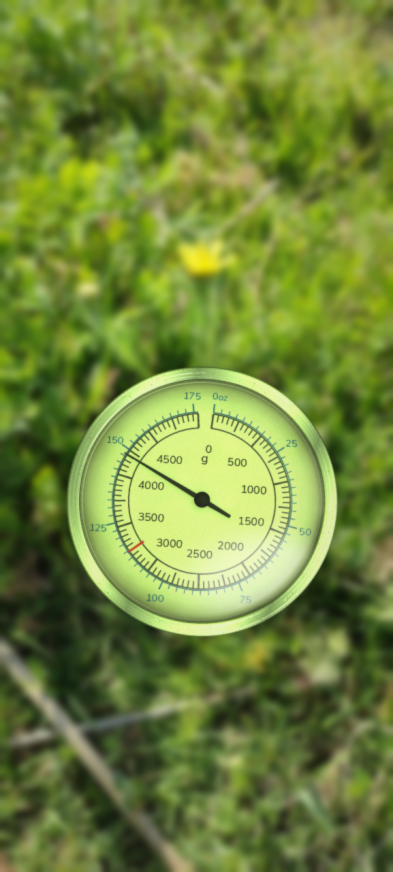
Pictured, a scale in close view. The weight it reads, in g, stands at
4200 g
